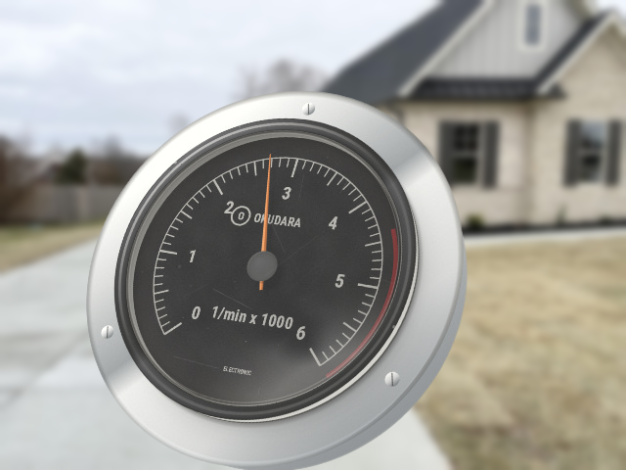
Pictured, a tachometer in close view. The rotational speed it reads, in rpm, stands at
2700 rpm
